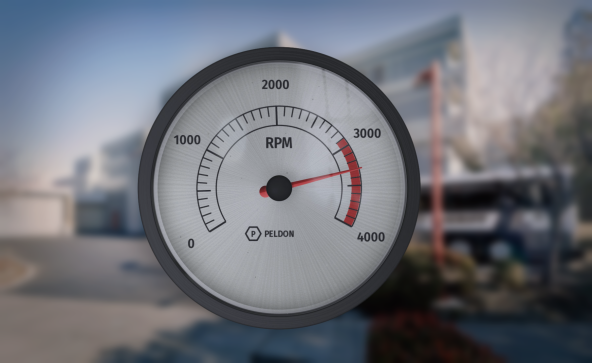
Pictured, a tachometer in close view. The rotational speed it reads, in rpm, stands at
3300 rpm
